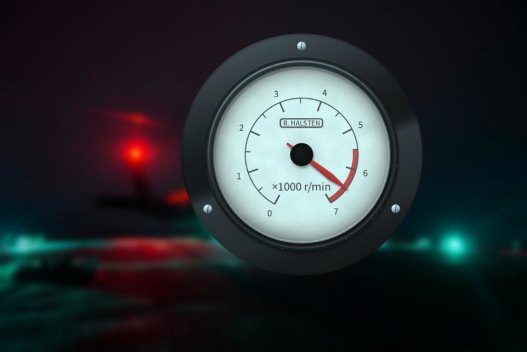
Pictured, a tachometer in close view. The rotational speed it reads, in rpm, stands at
6500 rpm
